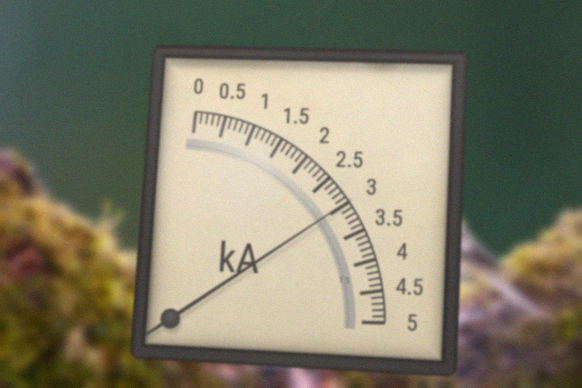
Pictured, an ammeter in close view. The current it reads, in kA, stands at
3 kA
